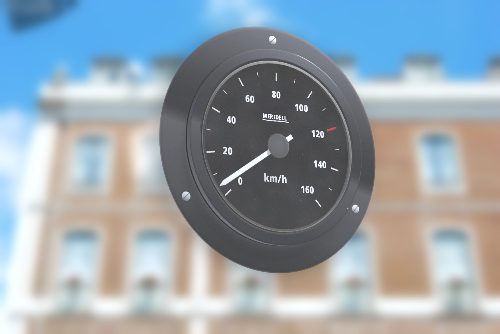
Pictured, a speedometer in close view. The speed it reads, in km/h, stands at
5 km/h
